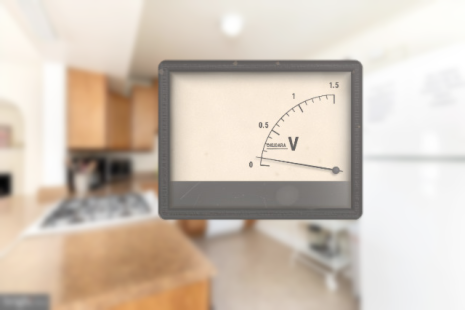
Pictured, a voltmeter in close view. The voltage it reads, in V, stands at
0.1 V
